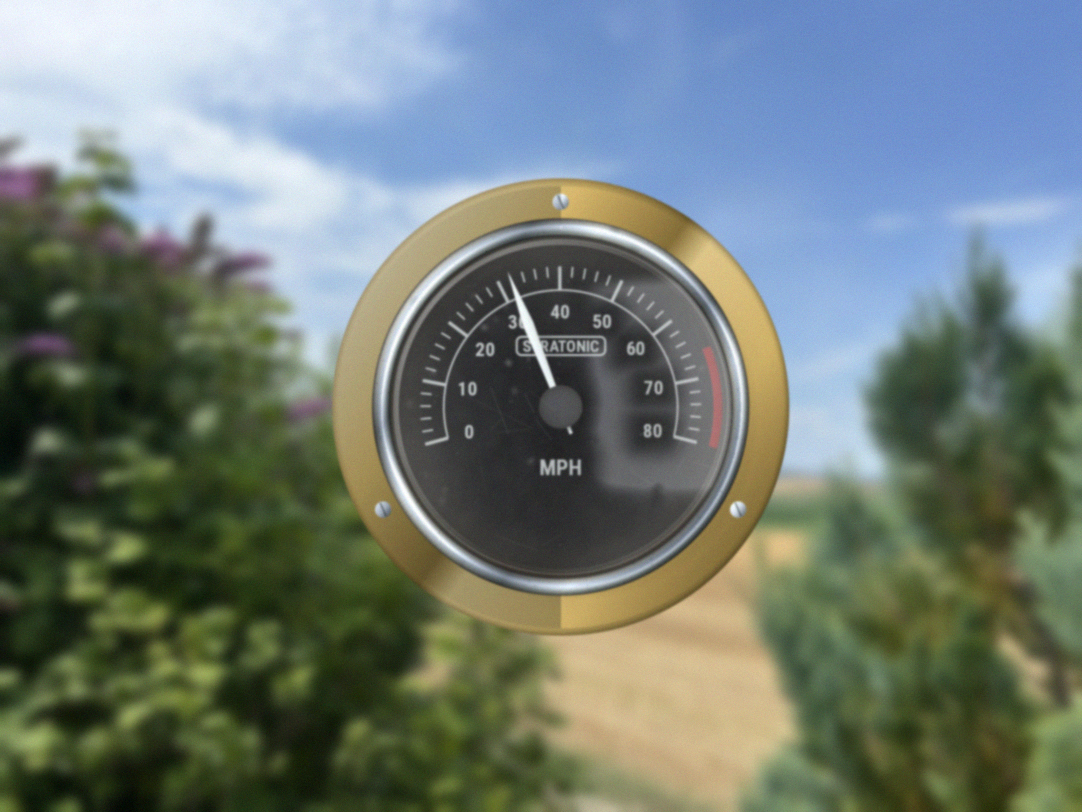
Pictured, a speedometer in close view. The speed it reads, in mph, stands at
32 mph
